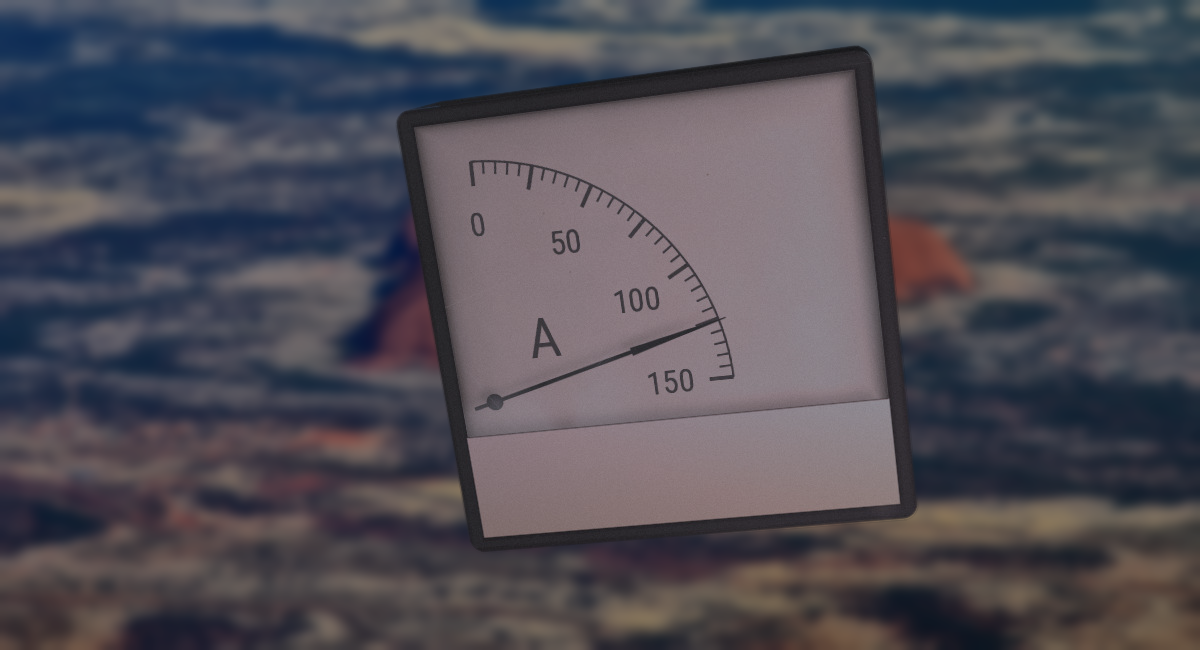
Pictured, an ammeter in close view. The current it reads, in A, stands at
125 A
